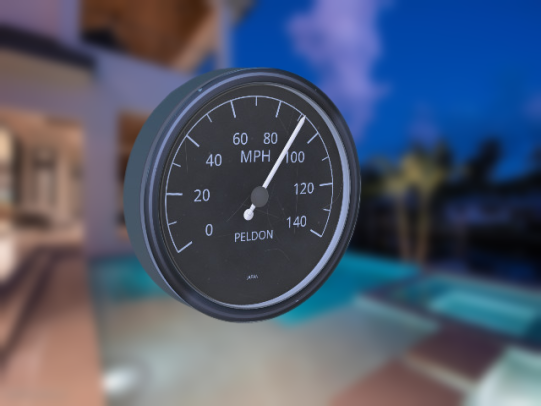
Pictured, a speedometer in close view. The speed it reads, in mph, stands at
90 mph
